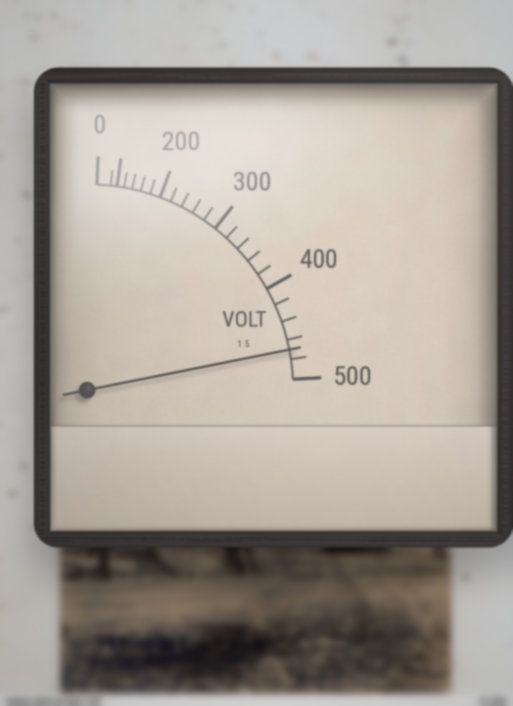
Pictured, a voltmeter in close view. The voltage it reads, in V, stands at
470 V
